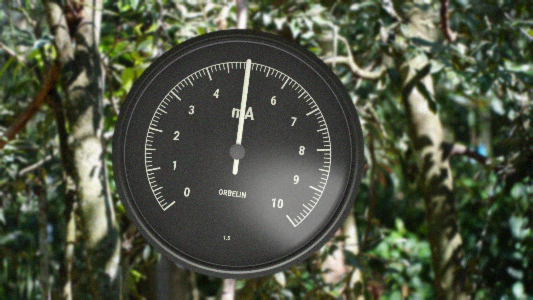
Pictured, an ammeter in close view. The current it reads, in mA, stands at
5 mA
